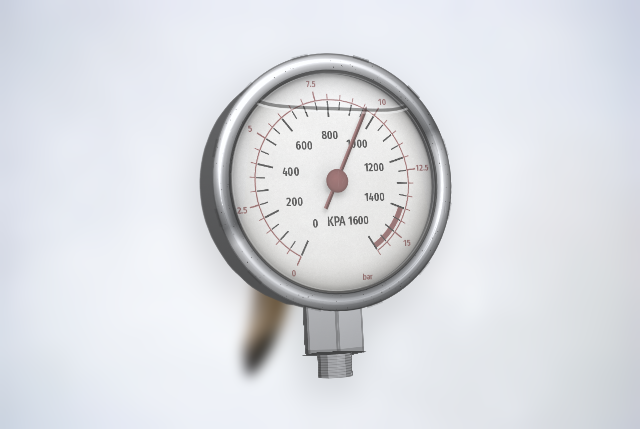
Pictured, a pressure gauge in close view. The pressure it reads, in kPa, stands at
950 kPa
